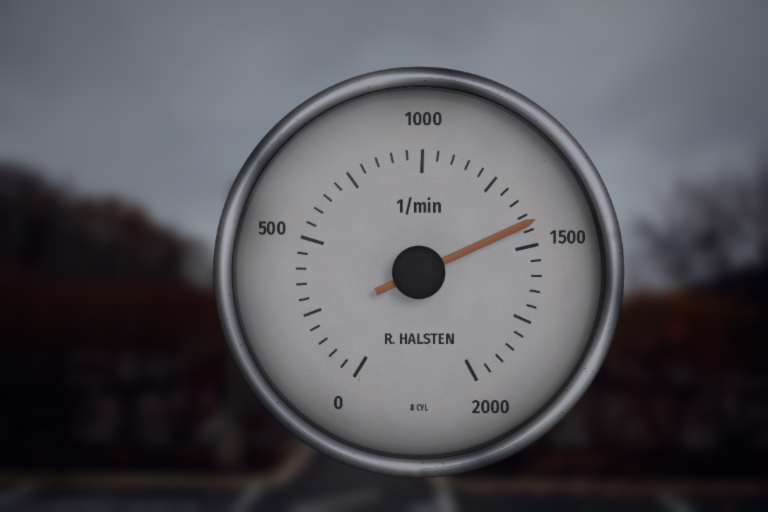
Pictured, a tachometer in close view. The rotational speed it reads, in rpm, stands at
1425 rpm
